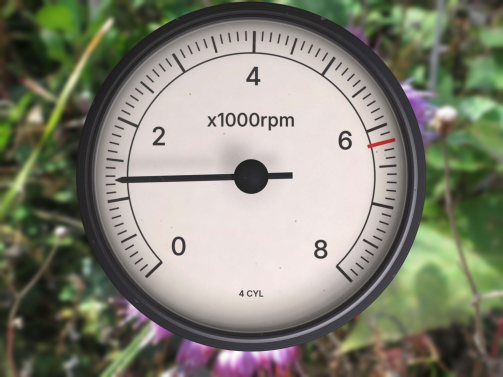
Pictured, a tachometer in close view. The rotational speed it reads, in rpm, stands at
1250 rpm
